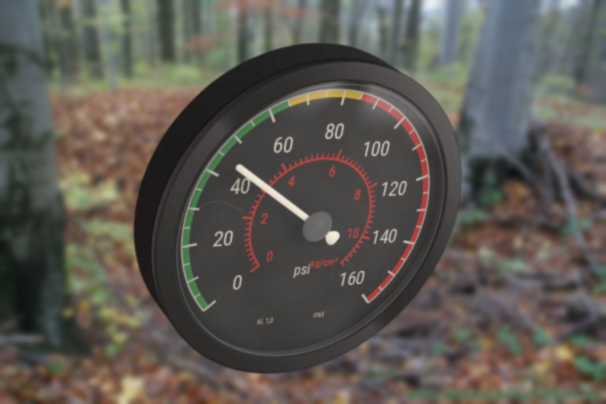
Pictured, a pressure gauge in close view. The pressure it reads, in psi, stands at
45 psi
